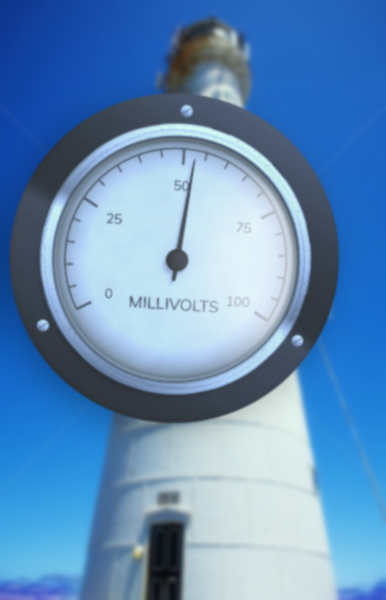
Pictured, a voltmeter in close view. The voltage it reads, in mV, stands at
52.5 mV
